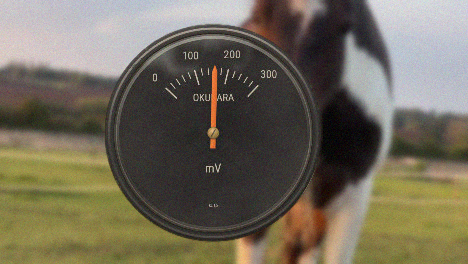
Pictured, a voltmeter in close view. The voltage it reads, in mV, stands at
160 mV
